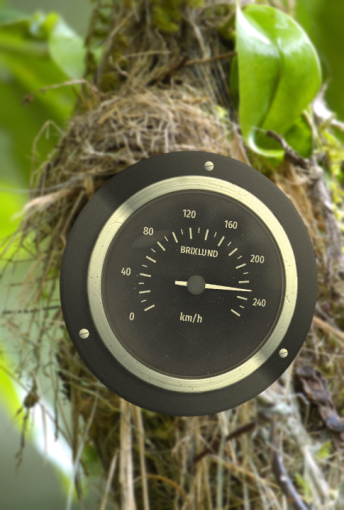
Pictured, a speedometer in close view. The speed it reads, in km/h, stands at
230 km/h
